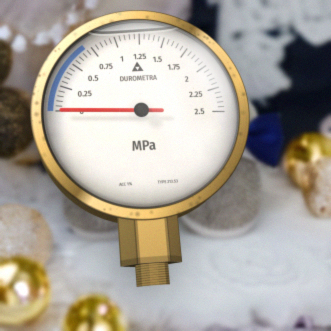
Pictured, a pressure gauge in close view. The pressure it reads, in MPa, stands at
0 MPa
